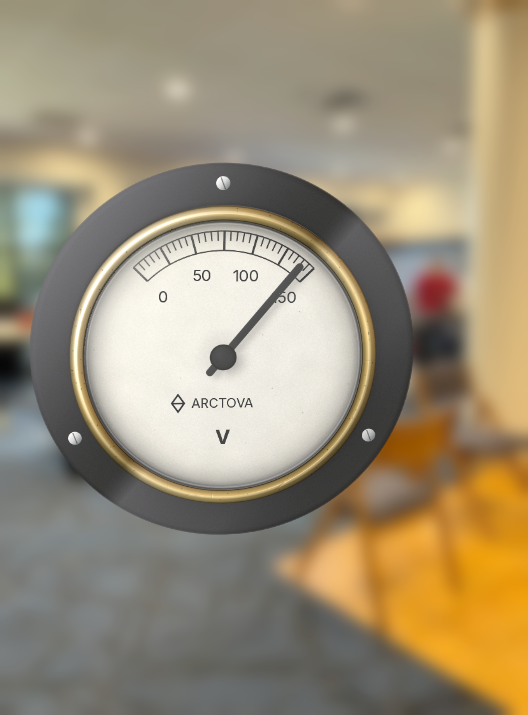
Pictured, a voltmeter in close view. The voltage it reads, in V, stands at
140 V
